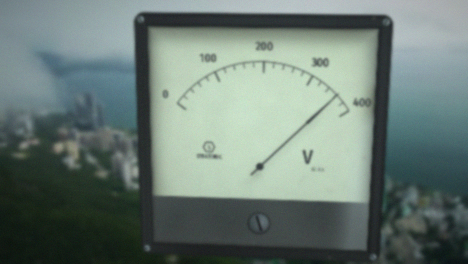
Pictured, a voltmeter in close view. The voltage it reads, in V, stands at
360 V
